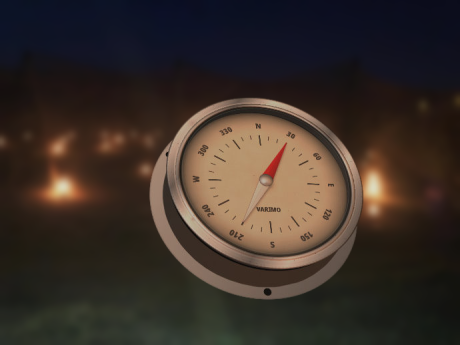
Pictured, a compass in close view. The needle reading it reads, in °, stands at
30 °
